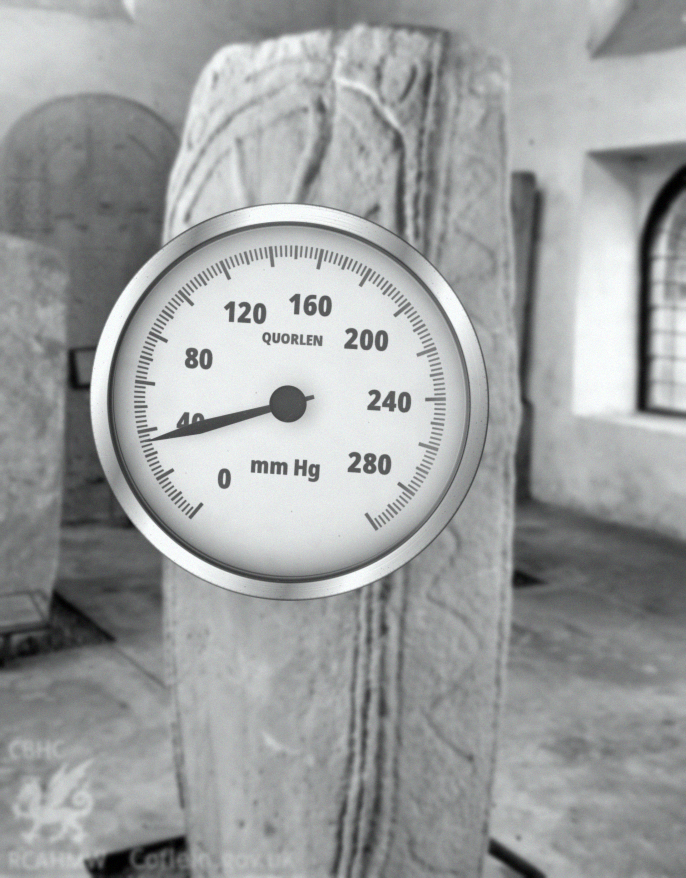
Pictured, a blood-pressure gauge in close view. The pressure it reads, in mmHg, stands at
36 mmHg
